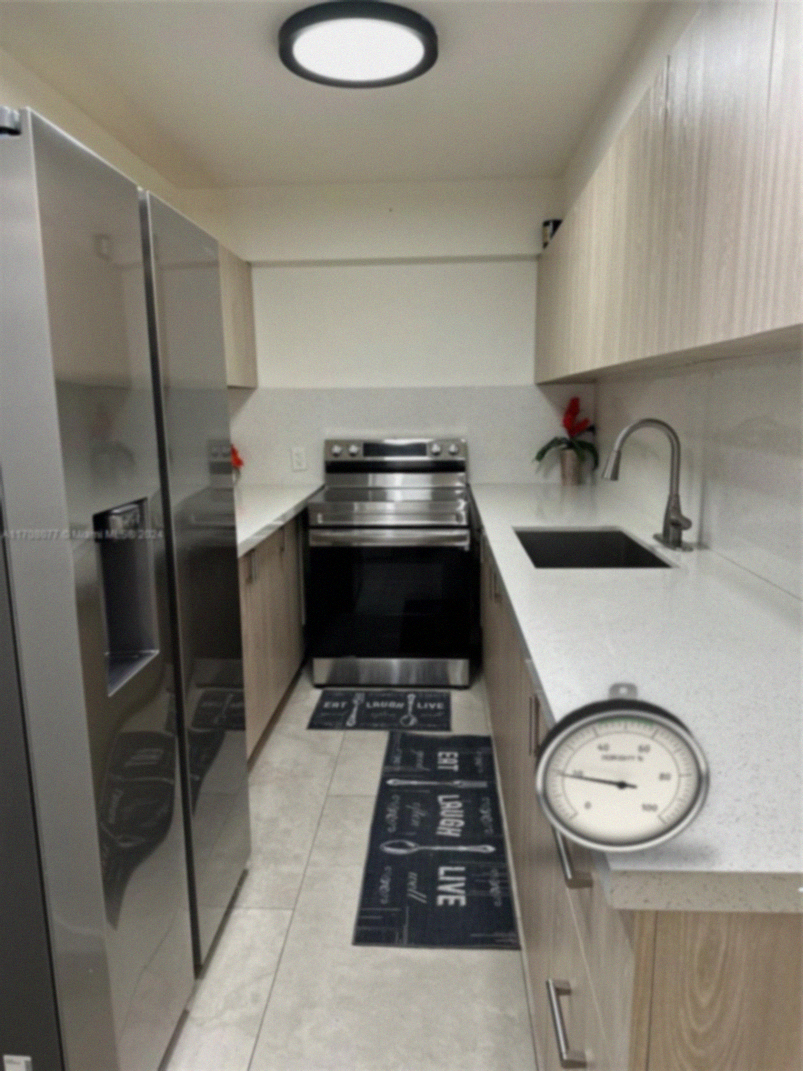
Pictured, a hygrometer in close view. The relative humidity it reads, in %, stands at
20 %
